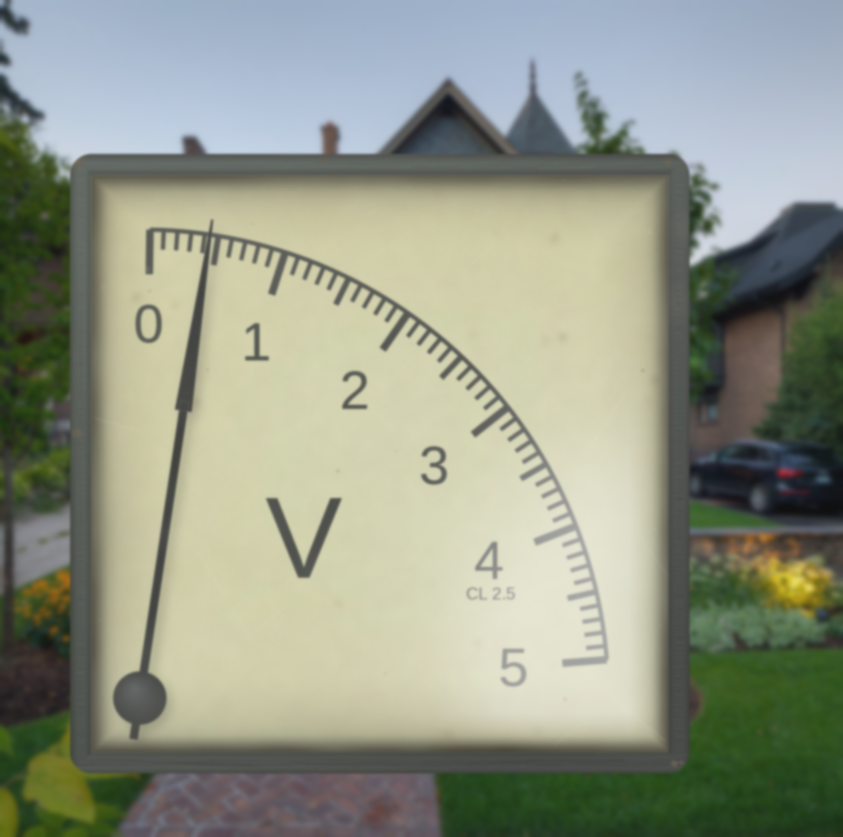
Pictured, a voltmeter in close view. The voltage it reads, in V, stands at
0.45 V
